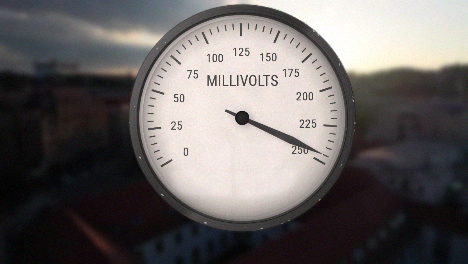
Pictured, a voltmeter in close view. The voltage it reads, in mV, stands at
245 mV
